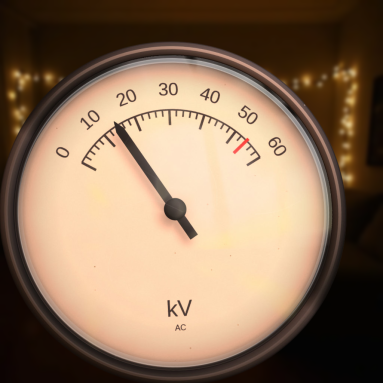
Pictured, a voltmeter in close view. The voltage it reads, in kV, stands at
14 kV
